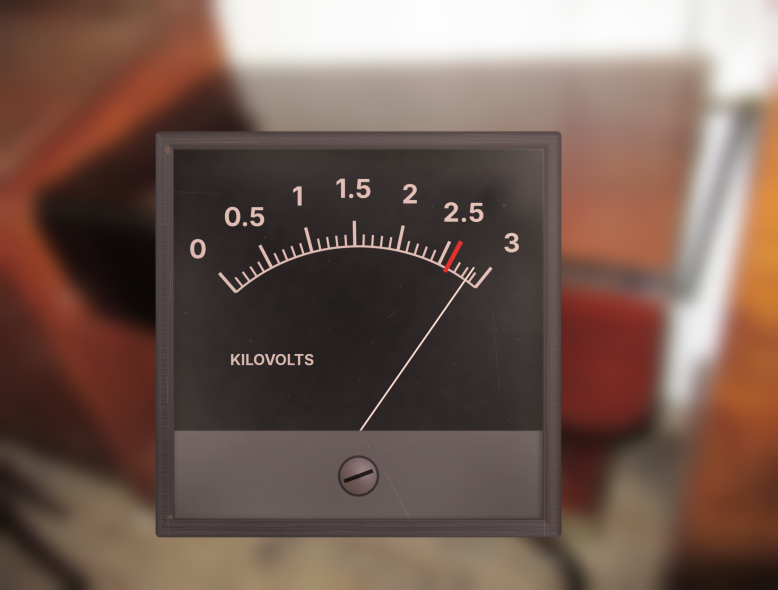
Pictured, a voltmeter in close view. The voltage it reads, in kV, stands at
2.85 kV
